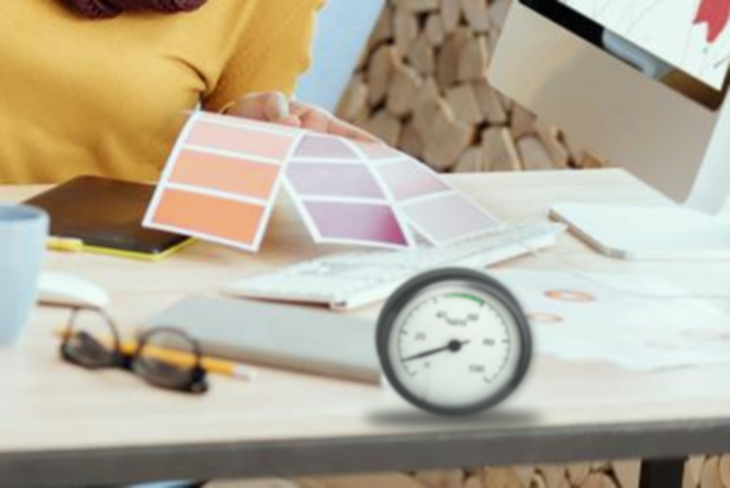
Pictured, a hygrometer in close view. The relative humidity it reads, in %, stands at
8 %
